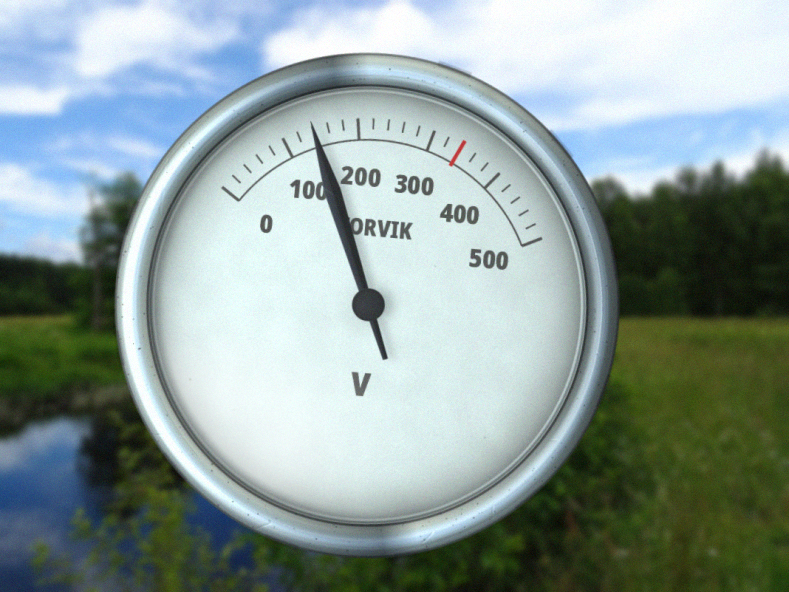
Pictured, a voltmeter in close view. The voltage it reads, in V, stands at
140 V
